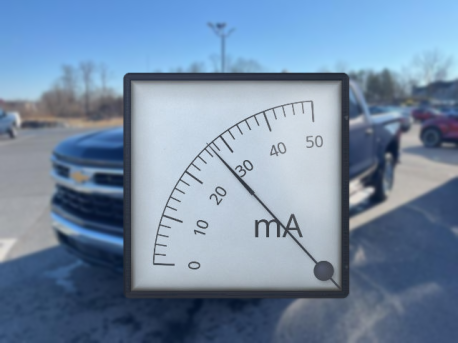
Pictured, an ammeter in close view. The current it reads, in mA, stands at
27 mA
